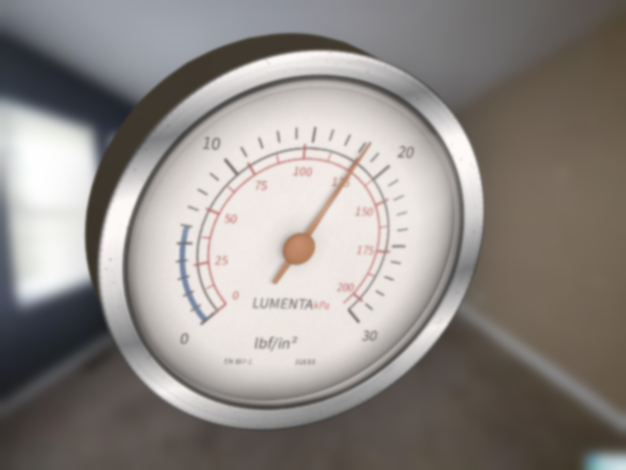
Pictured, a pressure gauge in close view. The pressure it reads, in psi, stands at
18 psi
